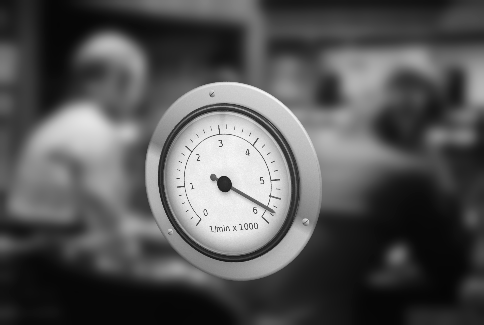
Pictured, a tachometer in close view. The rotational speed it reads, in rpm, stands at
5700 rpm
